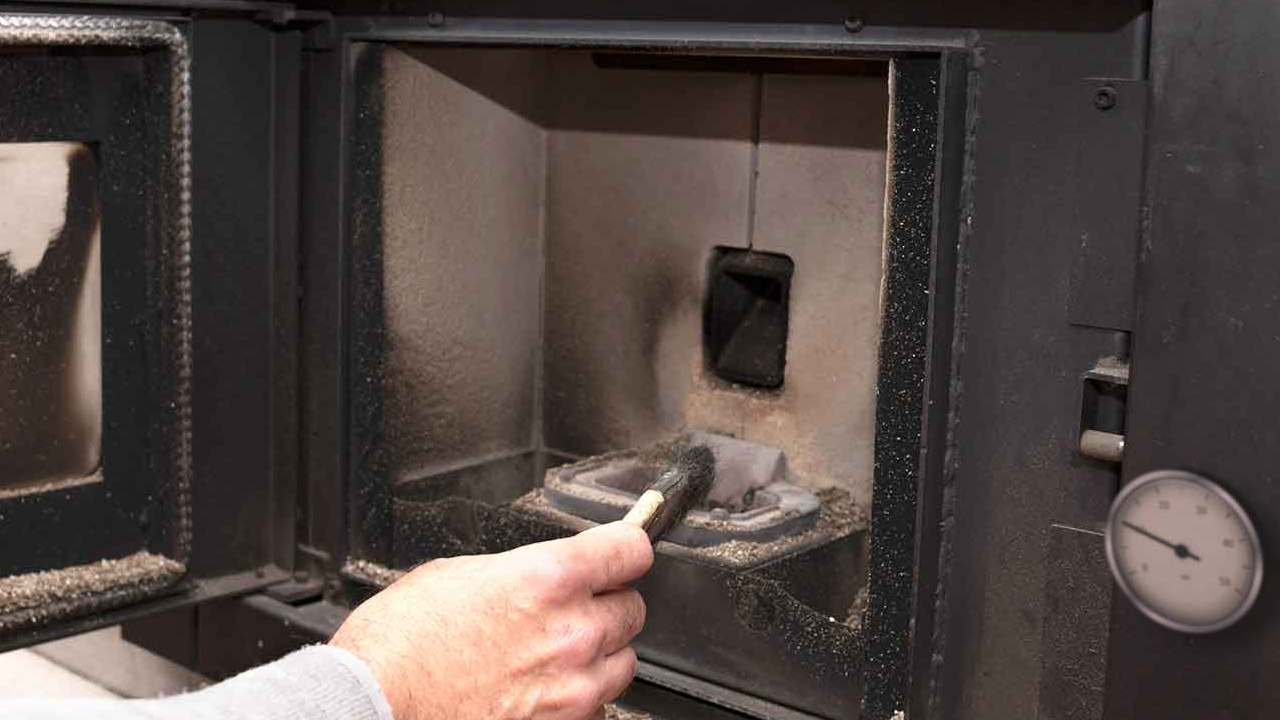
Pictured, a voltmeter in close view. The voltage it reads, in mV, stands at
10 mV
